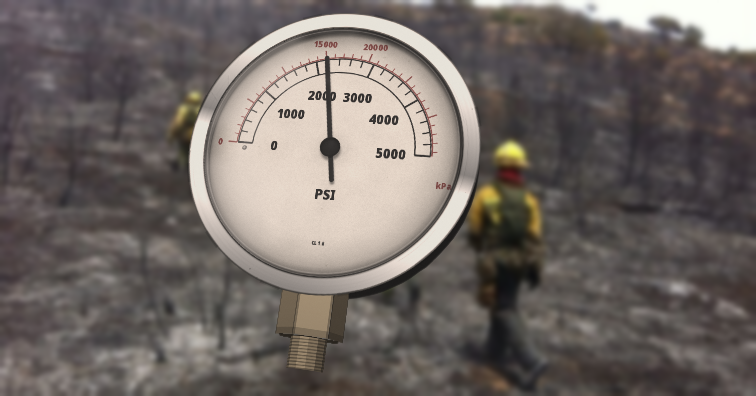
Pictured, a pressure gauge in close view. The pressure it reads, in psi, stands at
2200 psi
